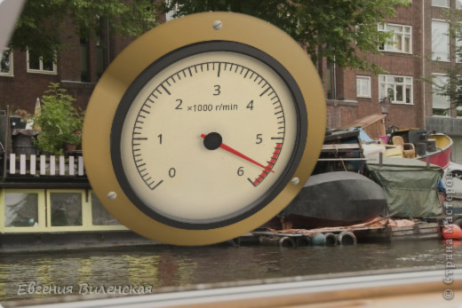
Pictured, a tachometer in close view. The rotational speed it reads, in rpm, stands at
5600 rpm
